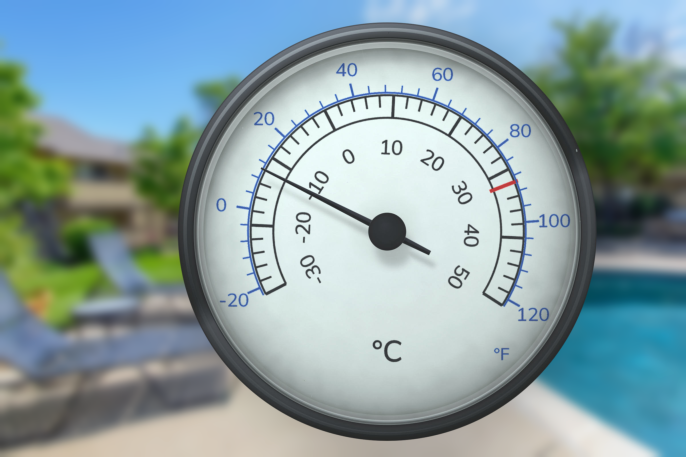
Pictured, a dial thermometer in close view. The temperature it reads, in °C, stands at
-12 °C
